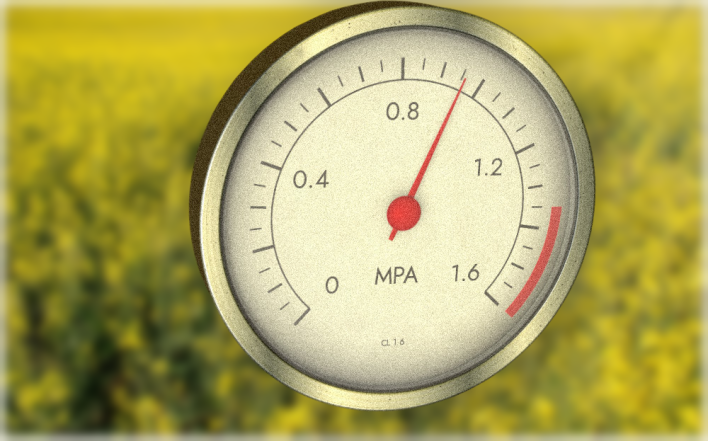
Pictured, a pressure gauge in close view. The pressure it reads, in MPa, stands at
0.95 MPa
